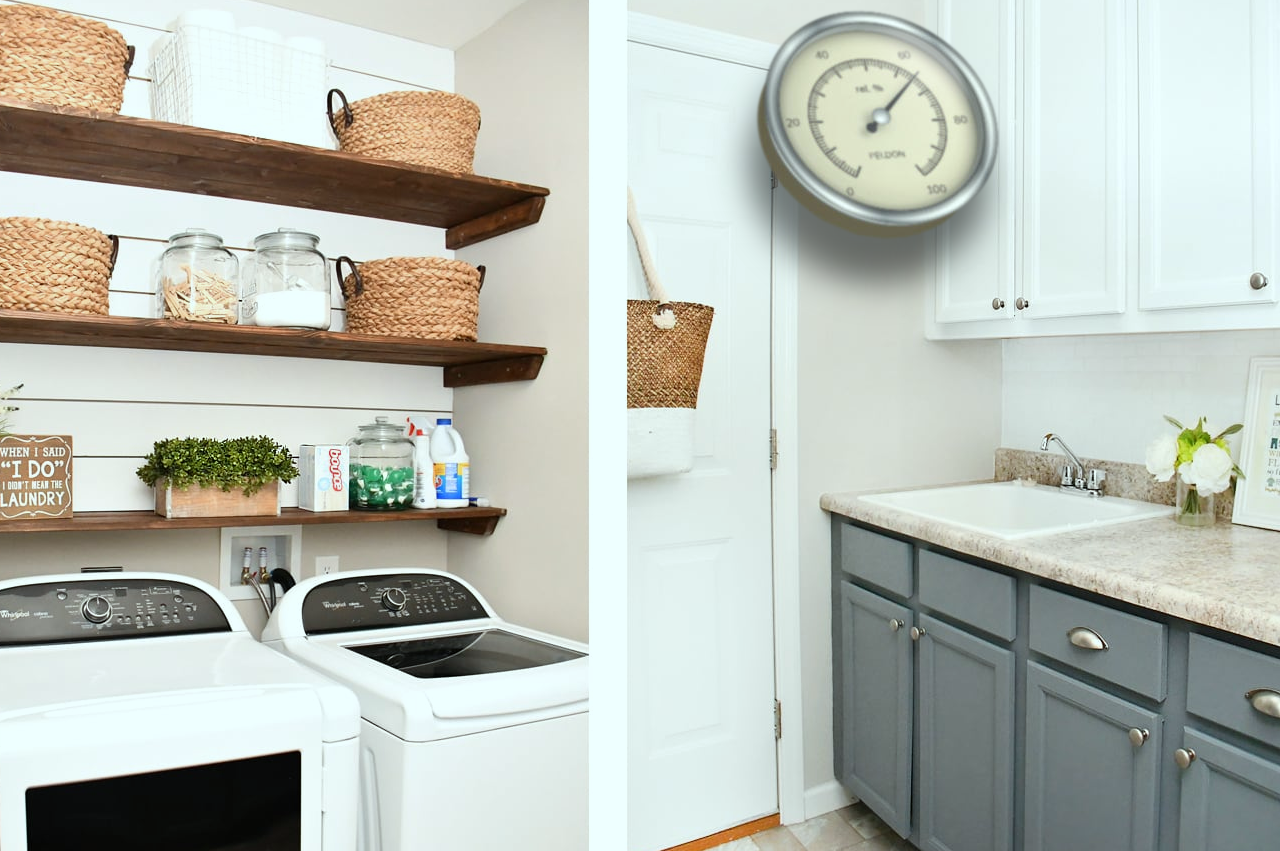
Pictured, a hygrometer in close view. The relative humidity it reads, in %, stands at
65 %
